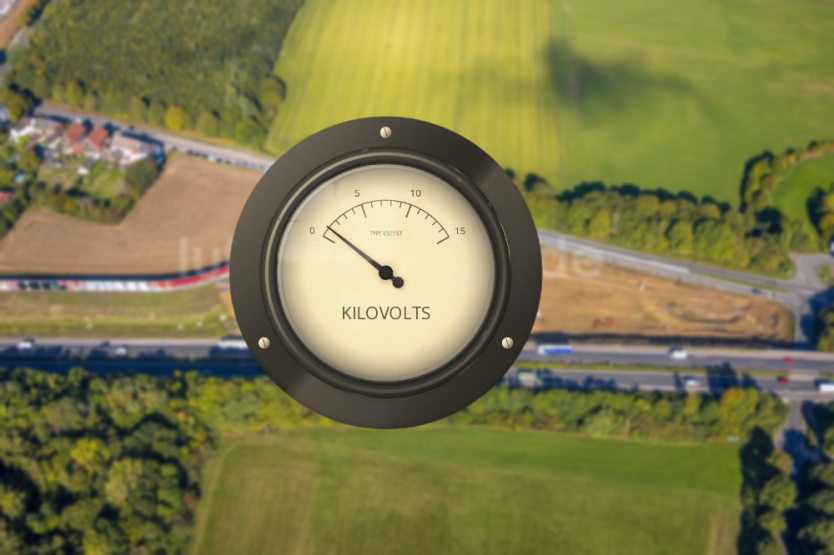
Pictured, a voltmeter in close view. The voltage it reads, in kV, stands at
1 kV
